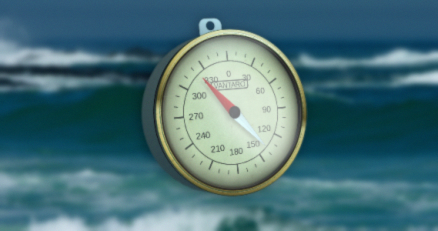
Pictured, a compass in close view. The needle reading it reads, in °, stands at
320 °
